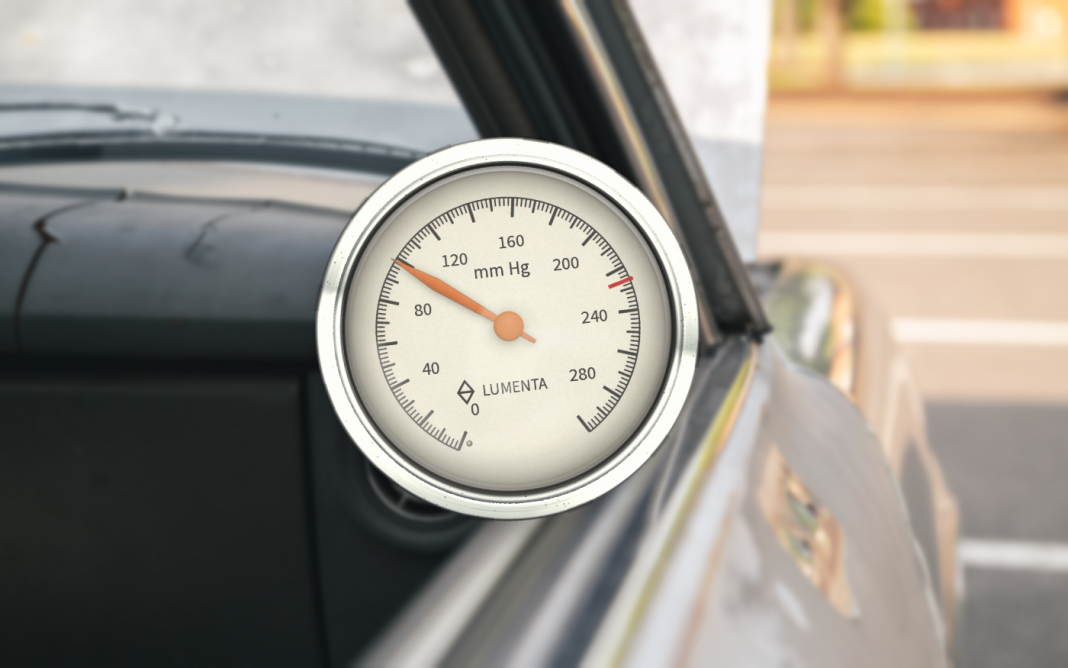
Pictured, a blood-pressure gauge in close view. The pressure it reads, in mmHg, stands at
98 mmHg
